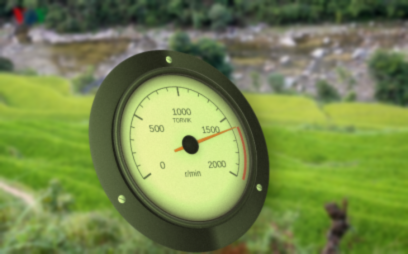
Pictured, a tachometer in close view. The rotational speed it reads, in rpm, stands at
1600 rpm
